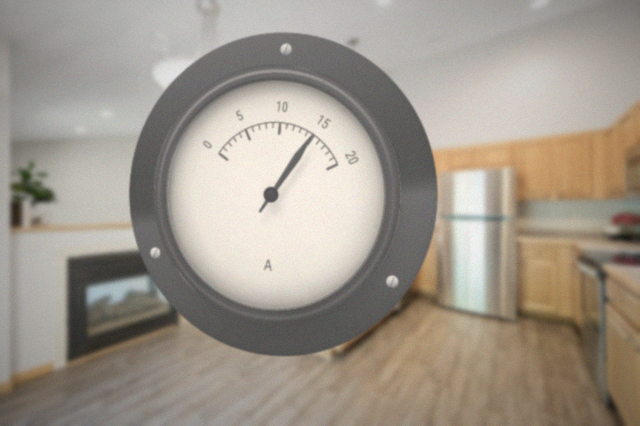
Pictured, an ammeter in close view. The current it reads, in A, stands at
15 A
